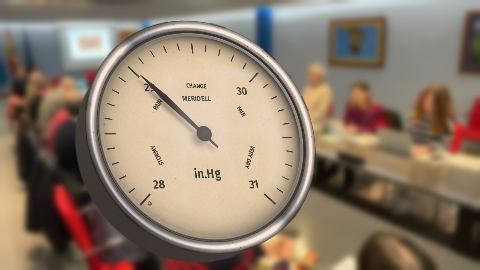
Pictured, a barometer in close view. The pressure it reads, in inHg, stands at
29 inHg
